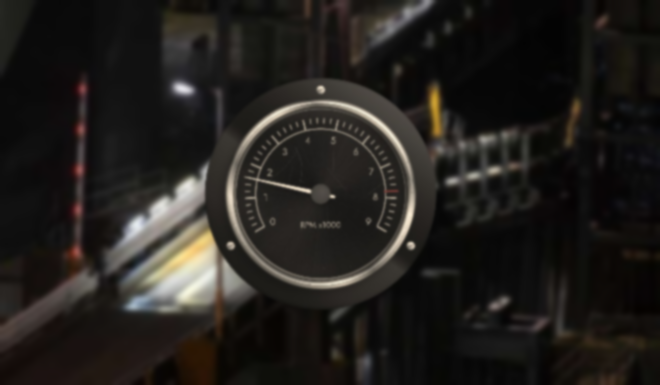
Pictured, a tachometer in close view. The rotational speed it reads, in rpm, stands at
1600 rpm
